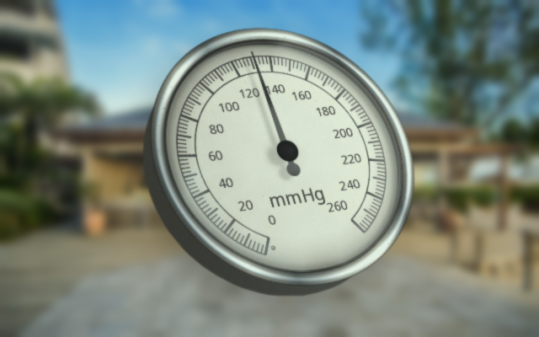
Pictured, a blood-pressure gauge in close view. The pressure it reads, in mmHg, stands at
130 mmHg
